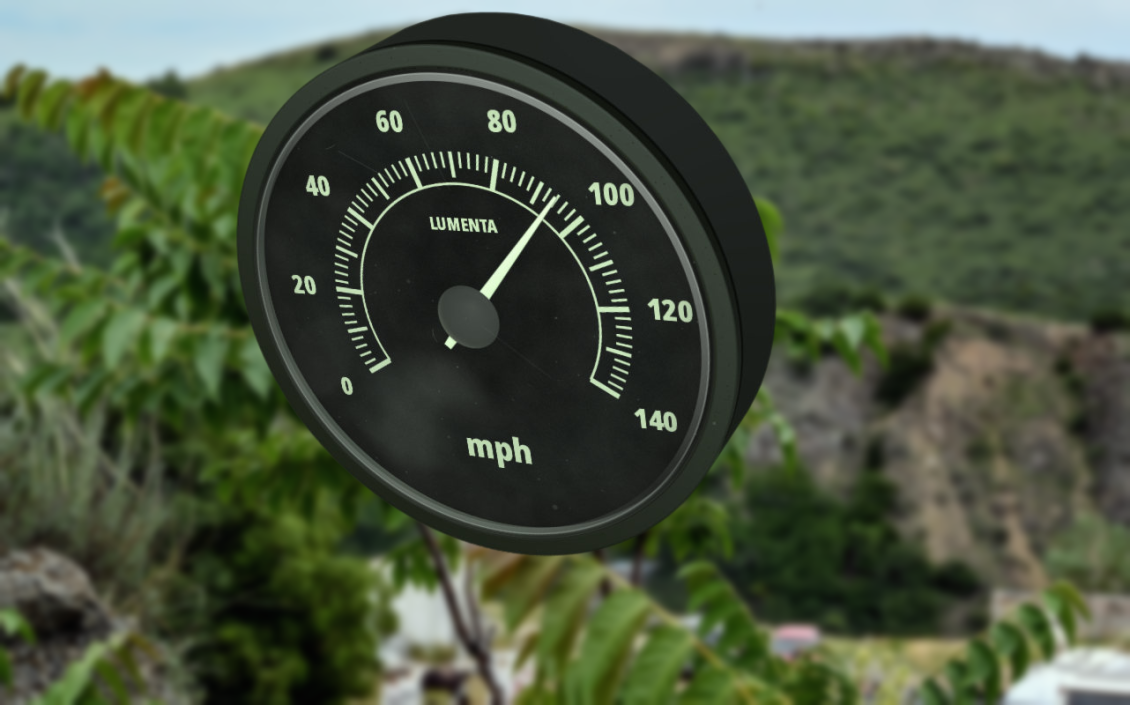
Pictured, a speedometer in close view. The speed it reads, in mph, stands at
94 mph
